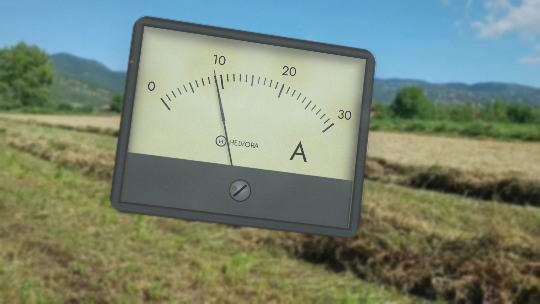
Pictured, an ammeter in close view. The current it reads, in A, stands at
9 A
